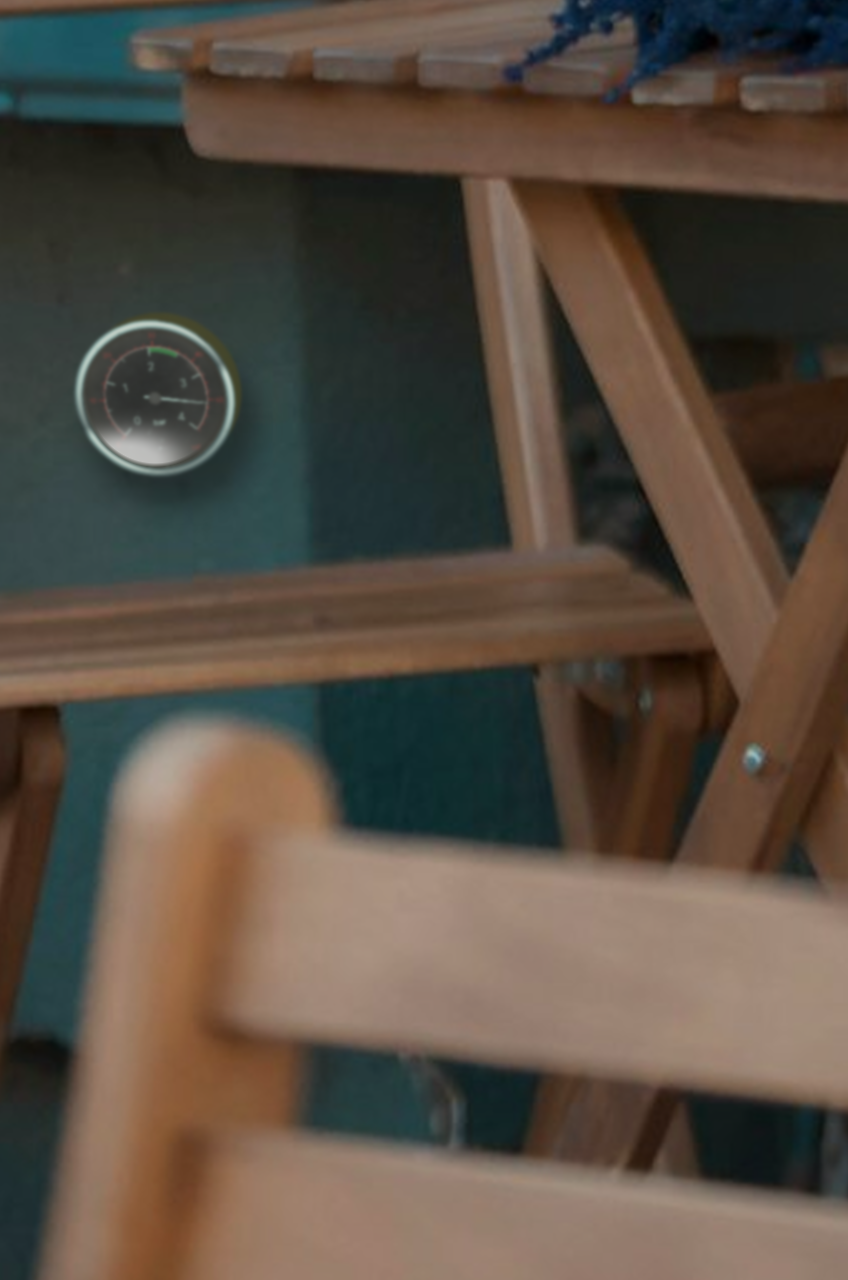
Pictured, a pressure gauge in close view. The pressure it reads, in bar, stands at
3.5 bar
